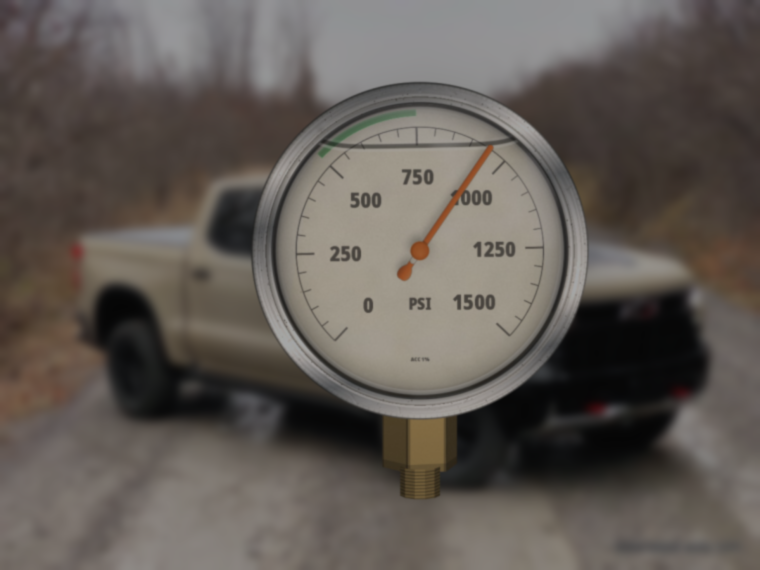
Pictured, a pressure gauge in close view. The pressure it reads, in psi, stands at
950 psi
